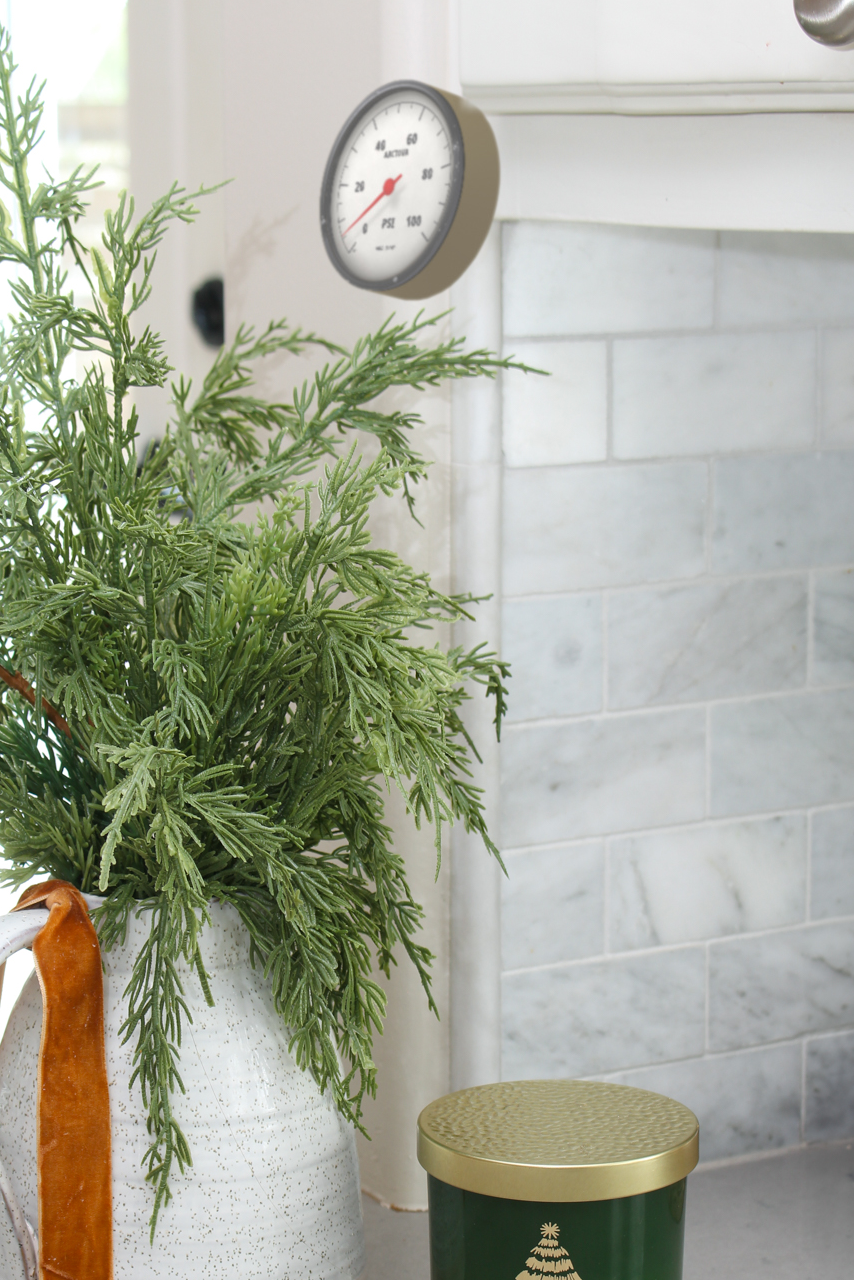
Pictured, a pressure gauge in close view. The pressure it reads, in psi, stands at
5 psi
